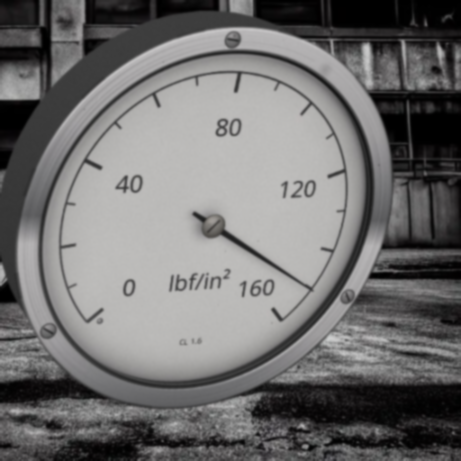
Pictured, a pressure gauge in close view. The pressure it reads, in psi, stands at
150 psi
